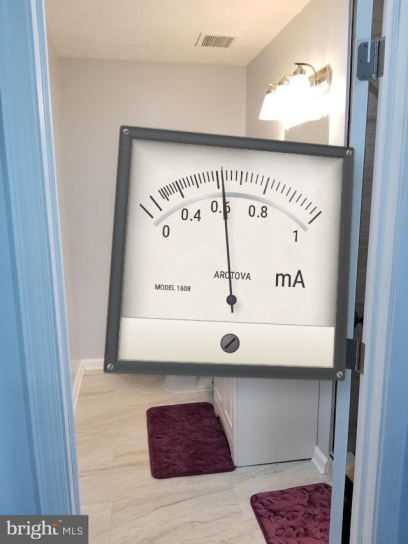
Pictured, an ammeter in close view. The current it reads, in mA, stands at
0.62 mA
